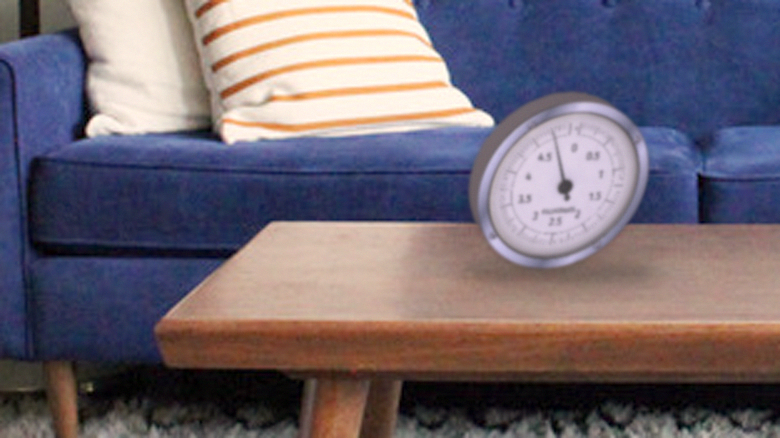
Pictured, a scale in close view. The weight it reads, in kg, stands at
4.75 kg
